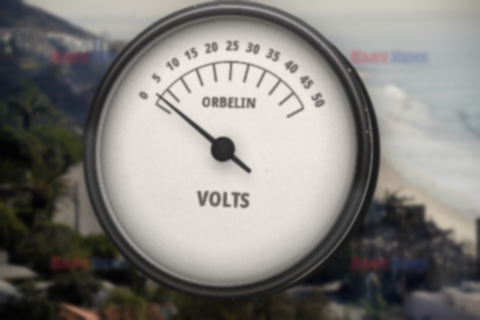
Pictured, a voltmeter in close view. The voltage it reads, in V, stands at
2.5 V
